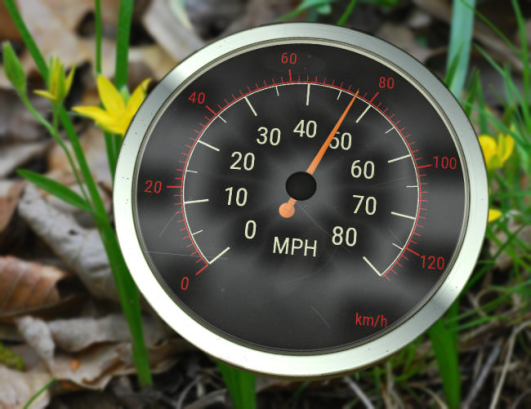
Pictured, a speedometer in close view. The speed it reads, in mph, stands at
47.5 mph
